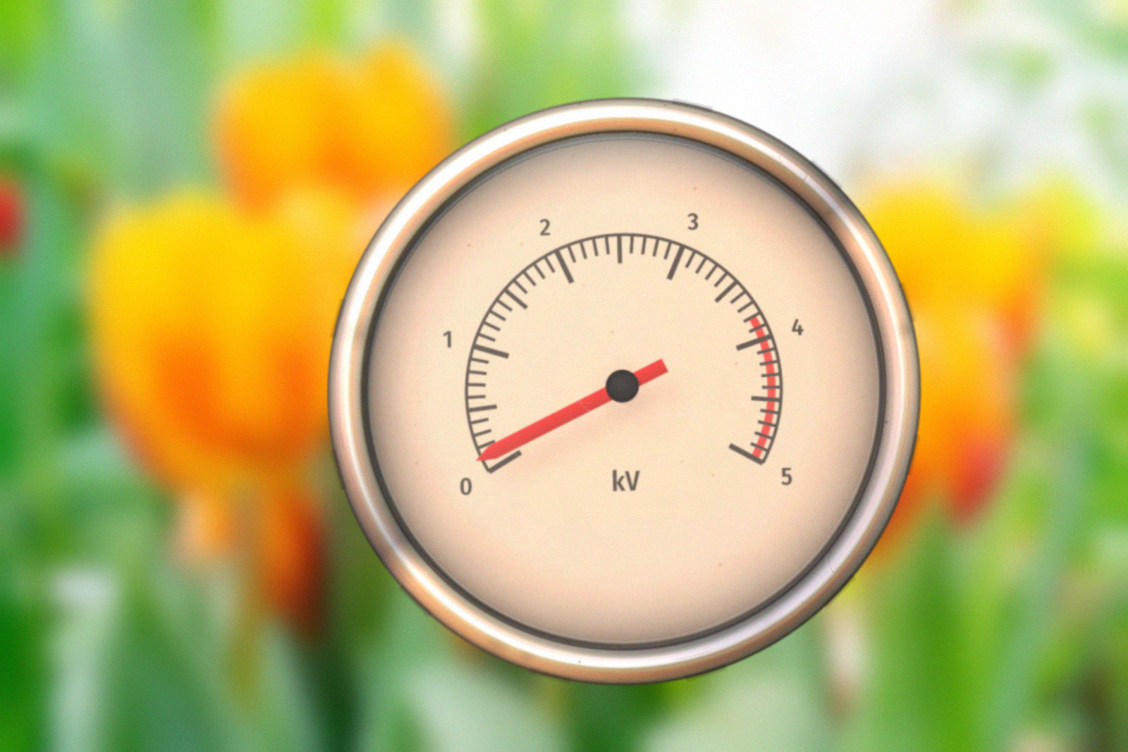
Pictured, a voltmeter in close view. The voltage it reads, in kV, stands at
0.1 kV
